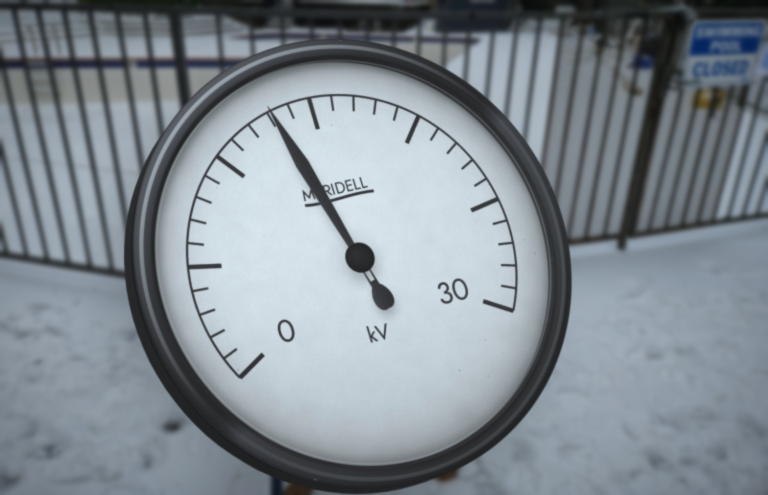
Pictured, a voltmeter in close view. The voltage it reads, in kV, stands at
13 kV
